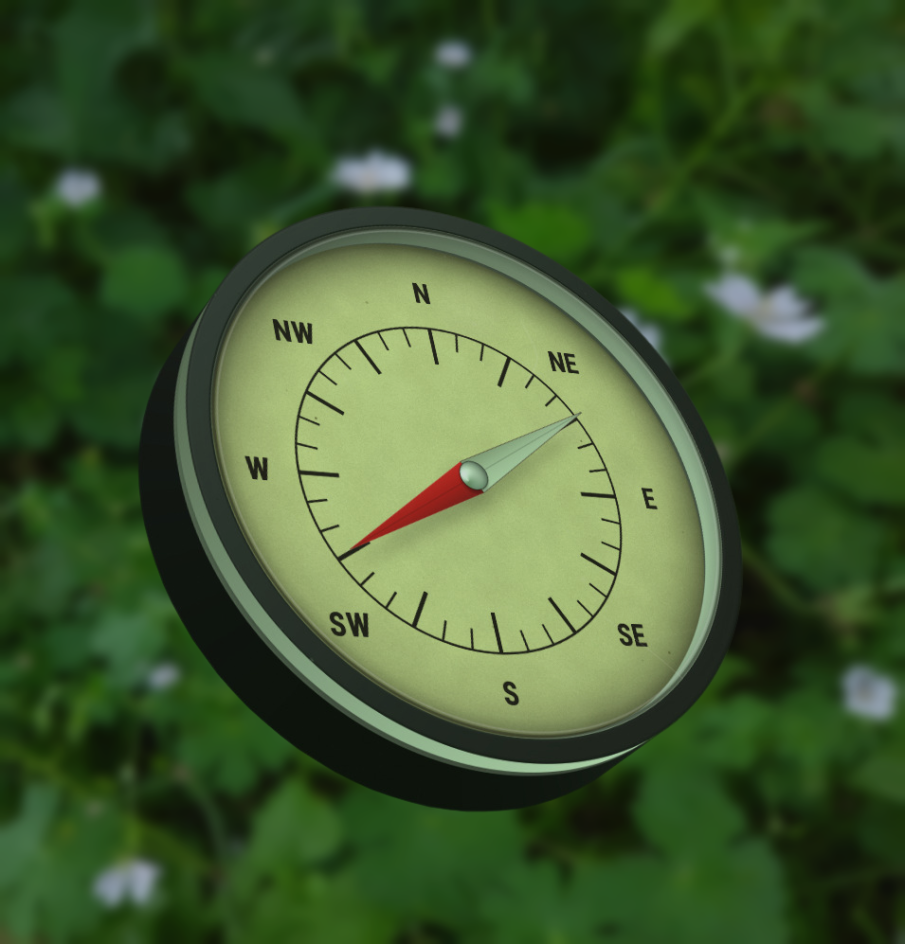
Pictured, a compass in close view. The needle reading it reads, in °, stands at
240 °
